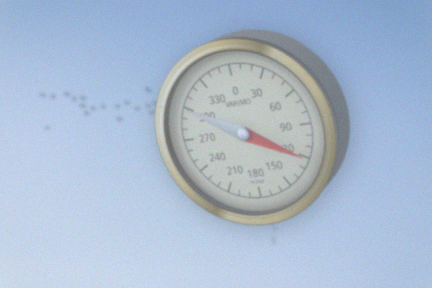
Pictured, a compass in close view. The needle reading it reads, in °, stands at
120 °
